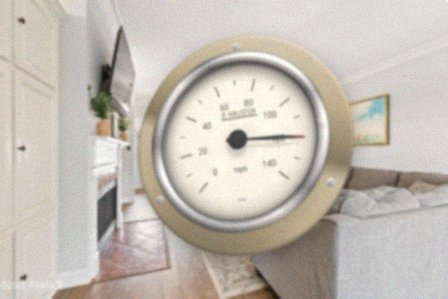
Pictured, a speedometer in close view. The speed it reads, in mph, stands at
120 mph
